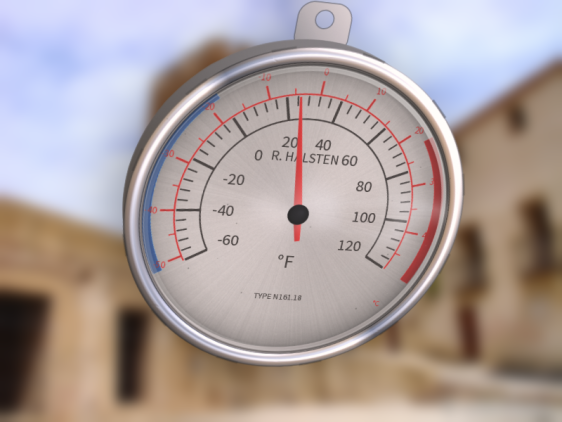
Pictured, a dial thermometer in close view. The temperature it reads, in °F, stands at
24 °F
